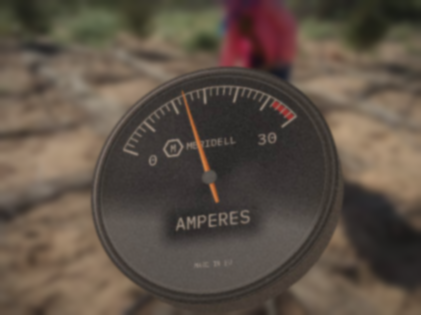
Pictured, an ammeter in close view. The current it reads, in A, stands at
12 A
